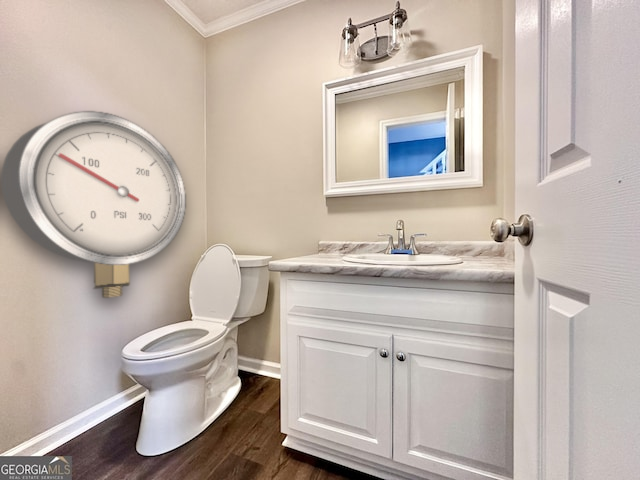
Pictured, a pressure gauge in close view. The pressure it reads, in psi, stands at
80 psi
